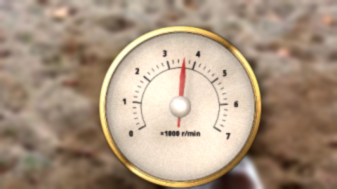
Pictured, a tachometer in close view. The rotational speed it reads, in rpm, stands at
3600 rpm
